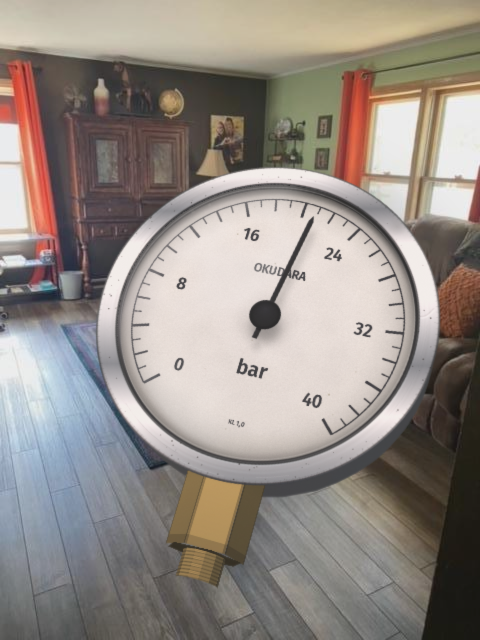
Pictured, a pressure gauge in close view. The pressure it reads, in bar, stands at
21 bar
